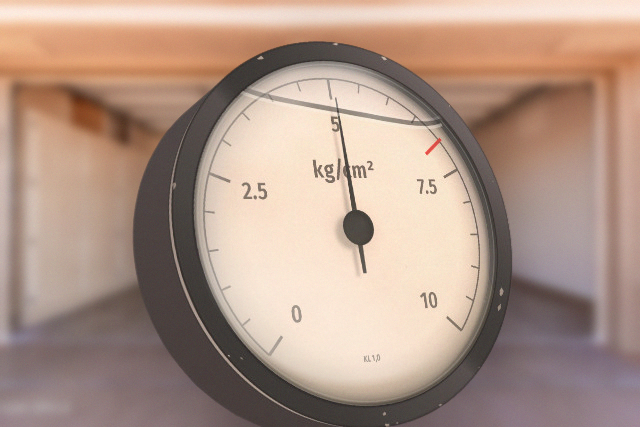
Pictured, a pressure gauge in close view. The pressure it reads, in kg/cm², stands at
5 kg/cm²
